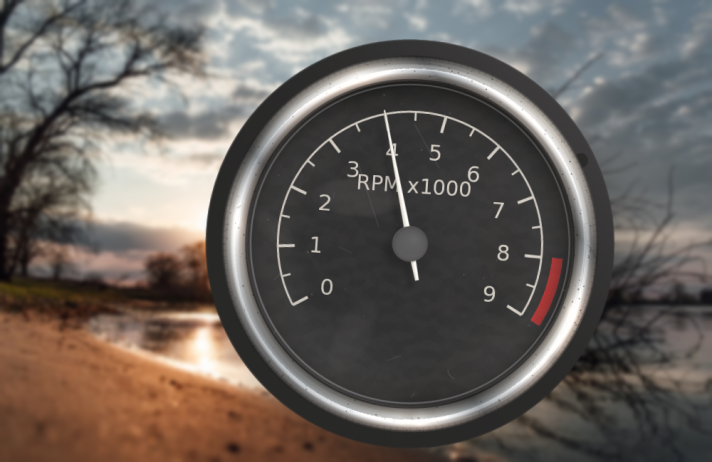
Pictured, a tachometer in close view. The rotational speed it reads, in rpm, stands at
4000 rpm
